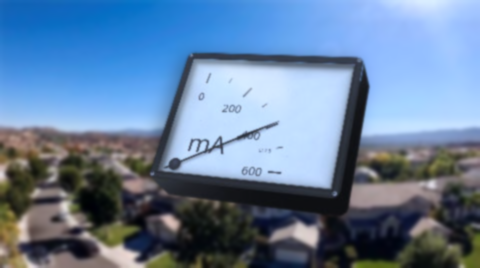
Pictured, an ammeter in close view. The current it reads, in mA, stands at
400 mA
